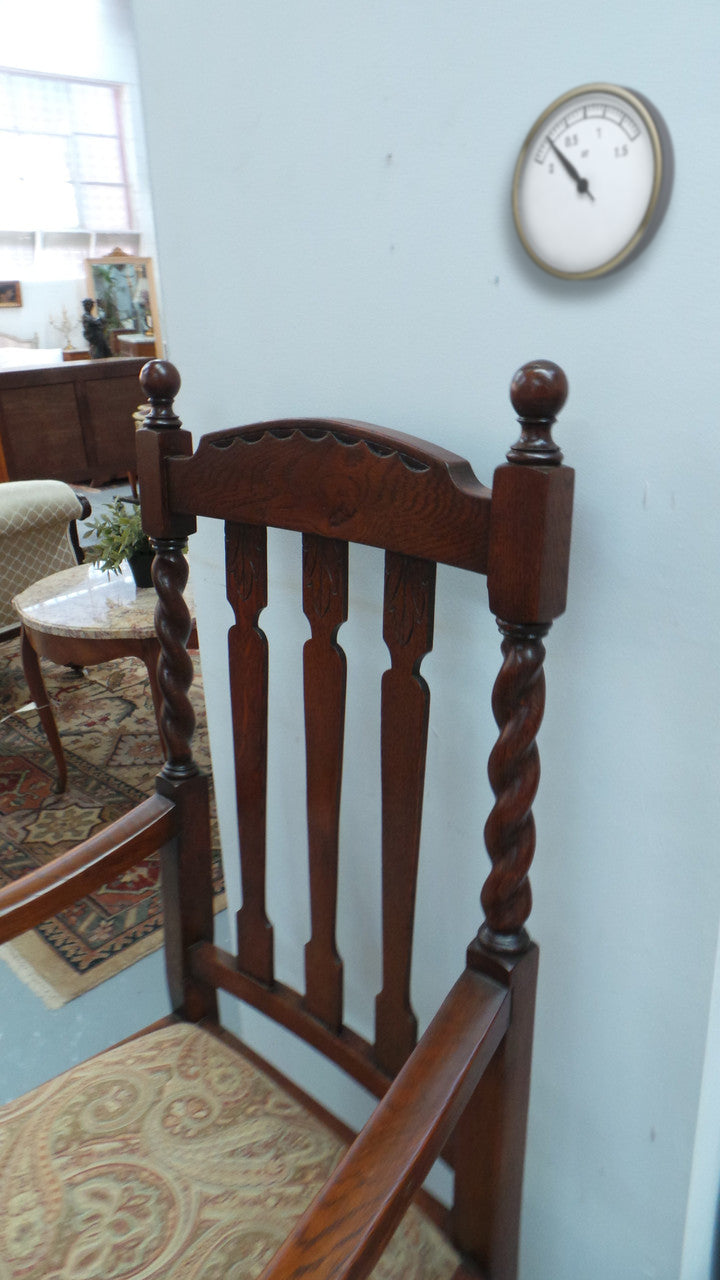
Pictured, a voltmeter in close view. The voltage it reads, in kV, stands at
0.25 kV
